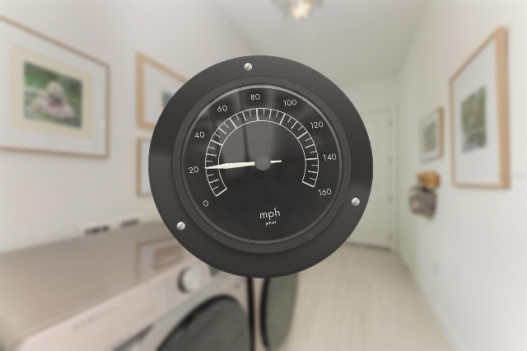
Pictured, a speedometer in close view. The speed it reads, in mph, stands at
20 mph
